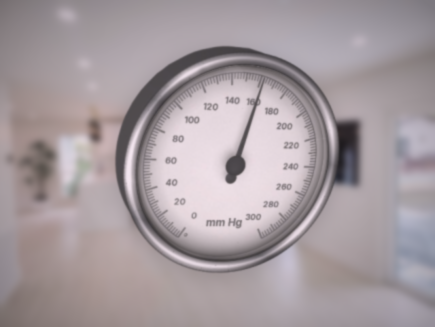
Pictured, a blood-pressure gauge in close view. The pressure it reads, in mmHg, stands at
160 mmHg
